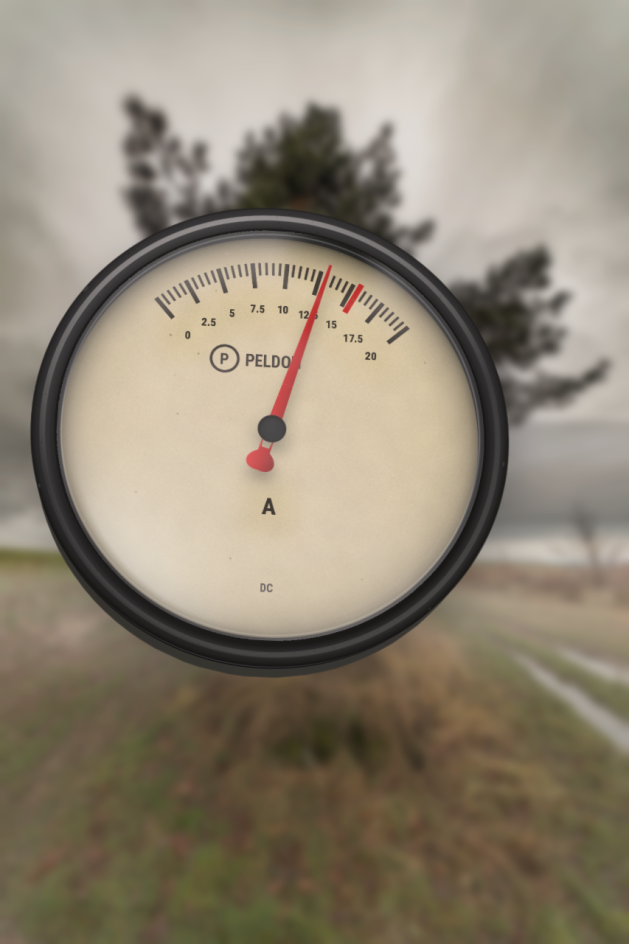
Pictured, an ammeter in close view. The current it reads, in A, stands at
13 A
